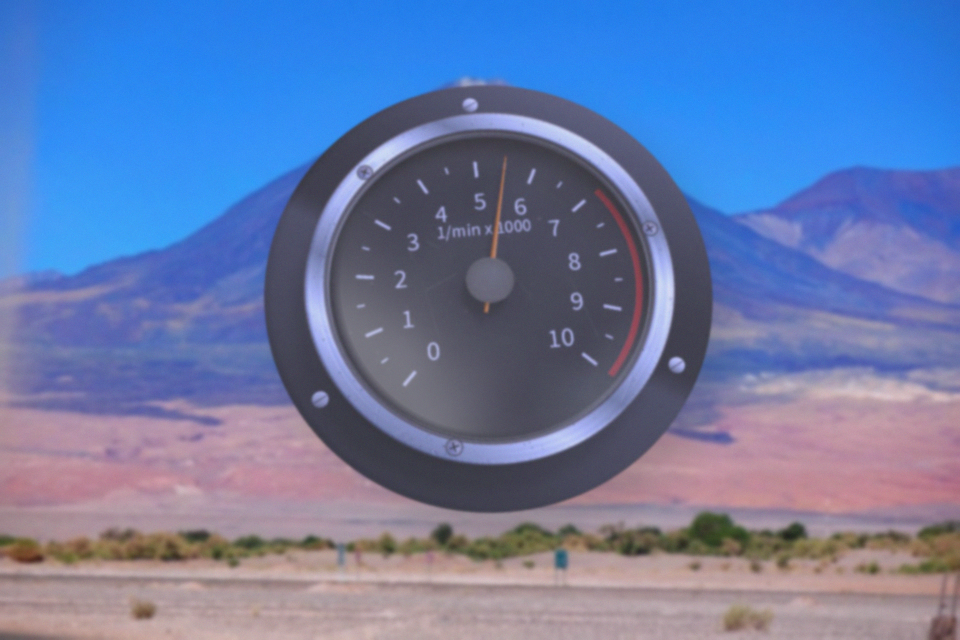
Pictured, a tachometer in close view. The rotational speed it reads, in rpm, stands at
5500 rpm
